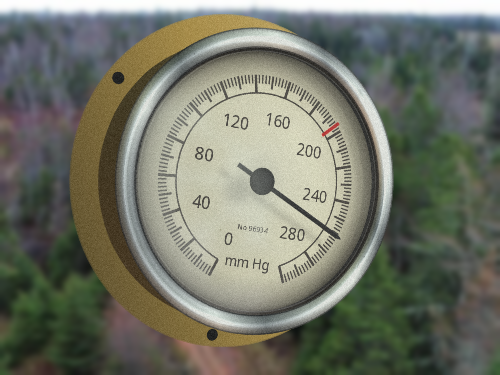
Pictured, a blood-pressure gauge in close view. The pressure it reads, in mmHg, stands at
260 mmHg
